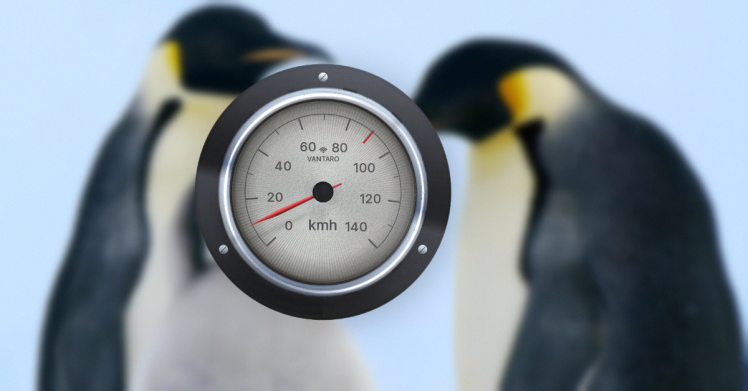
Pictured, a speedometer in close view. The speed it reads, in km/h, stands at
10 km/h
